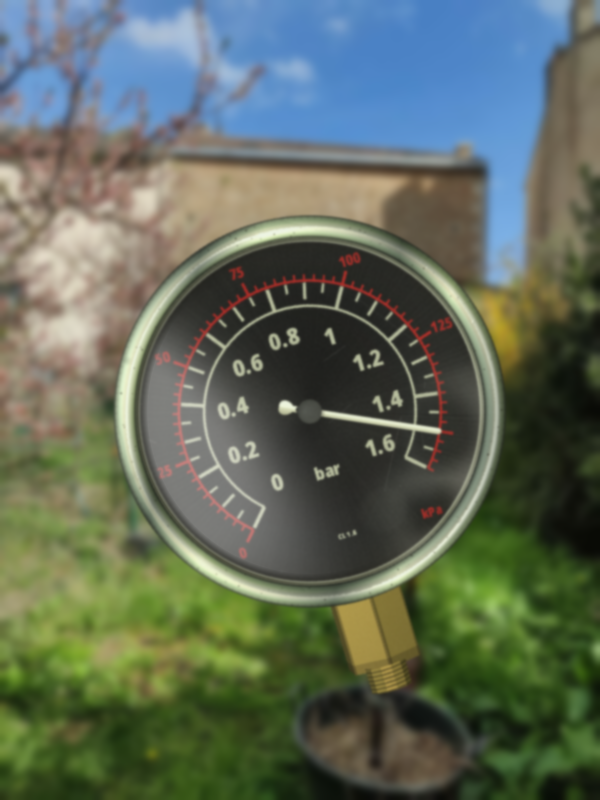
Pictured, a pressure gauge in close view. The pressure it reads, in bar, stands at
1.5 bar
